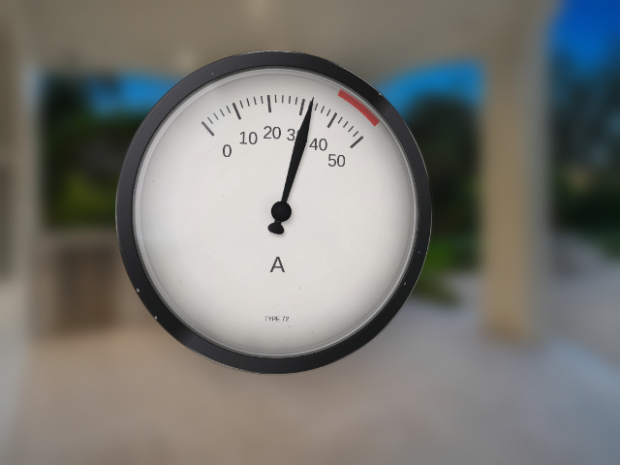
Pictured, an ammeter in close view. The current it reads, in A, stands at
32 A
